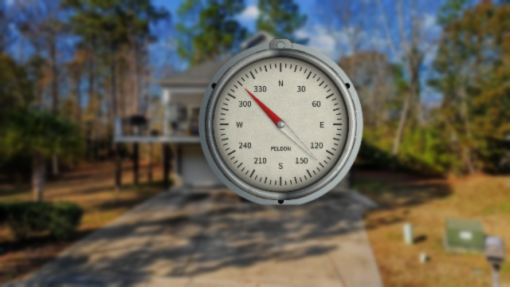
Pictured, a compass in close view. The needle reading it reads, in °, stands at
315 °
